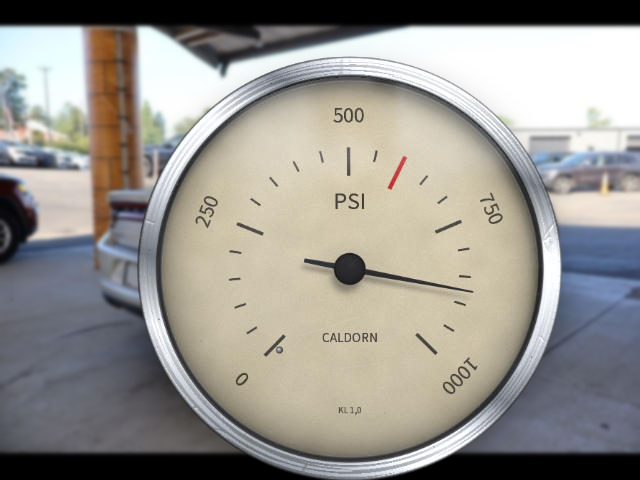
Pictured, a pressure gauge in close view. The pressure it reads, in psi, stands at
875 psi
